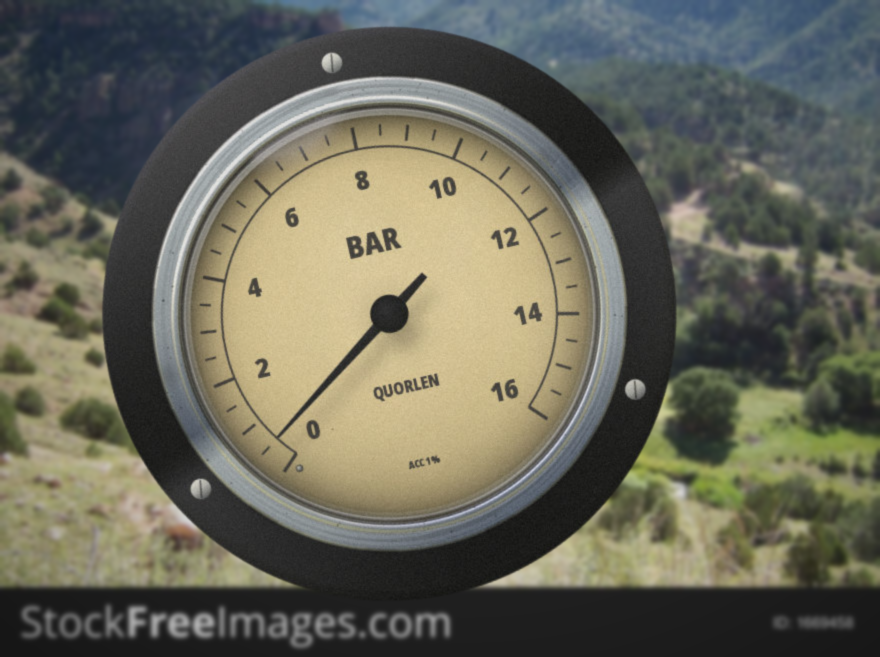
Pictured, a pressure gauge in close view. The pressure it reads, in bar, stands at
0.5 bar
